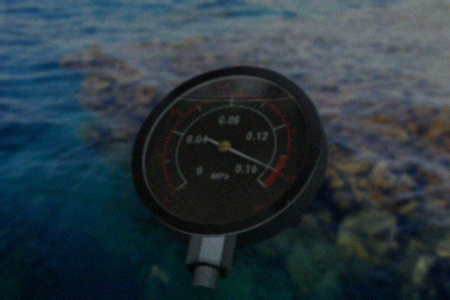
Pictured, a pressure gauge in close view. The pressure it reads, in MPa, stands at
0.15 MPa
